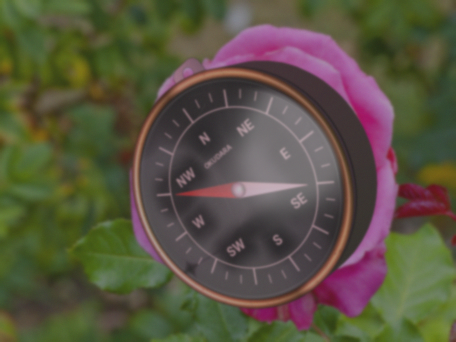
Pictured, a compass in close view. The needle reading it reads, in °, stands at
300 °
